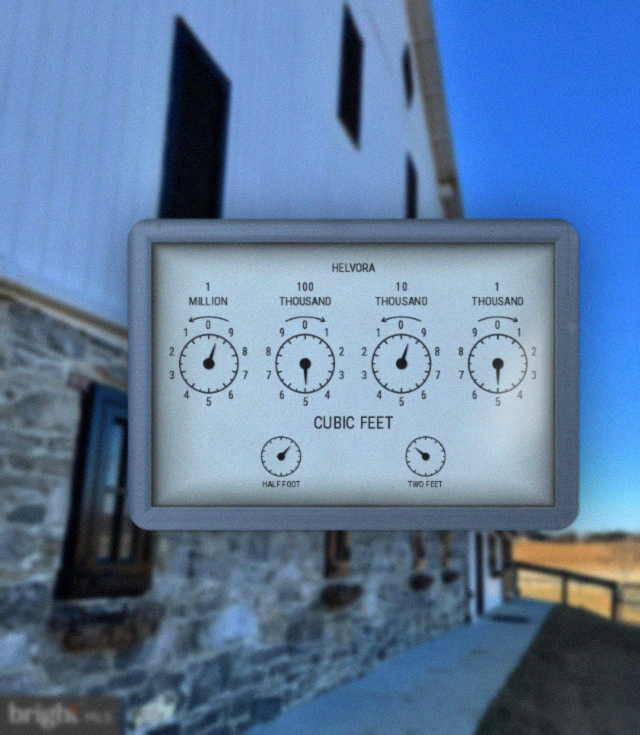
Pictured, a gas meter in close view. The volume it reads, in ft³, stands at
949500 ft³
